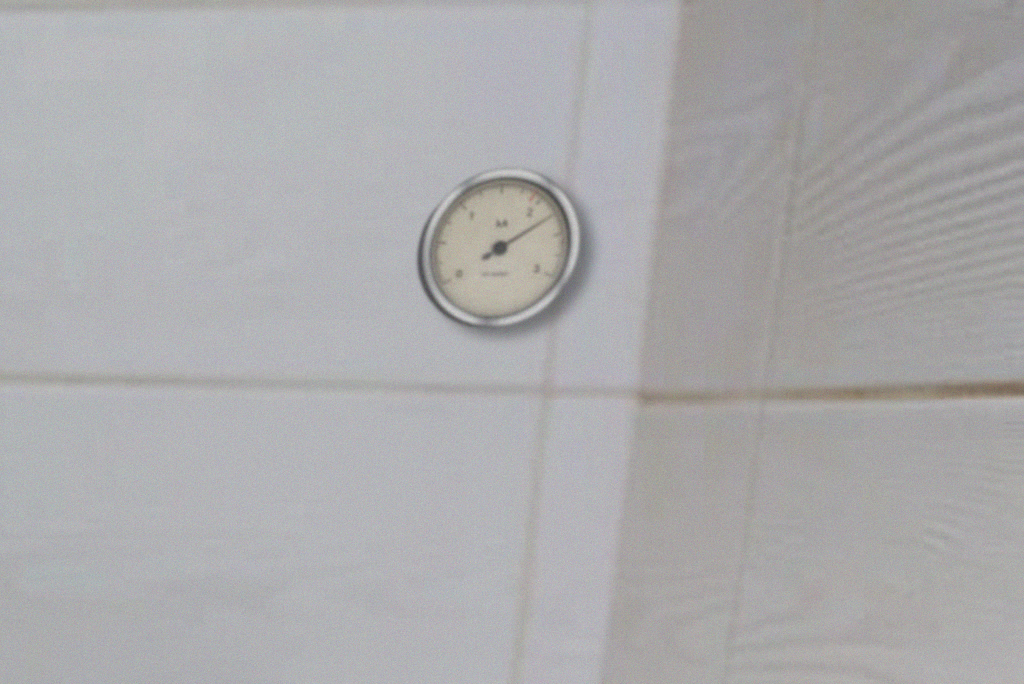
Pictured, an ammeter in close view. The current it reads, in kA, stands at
2.25 kA
